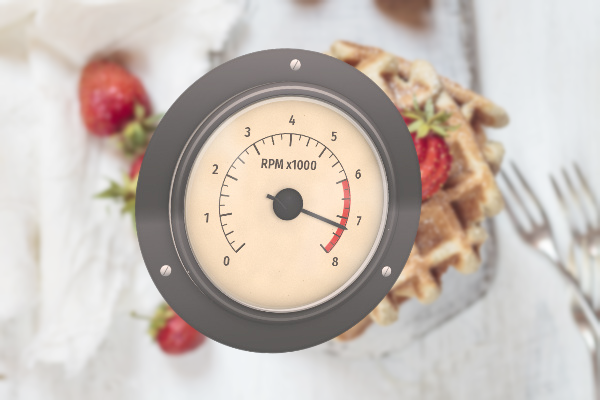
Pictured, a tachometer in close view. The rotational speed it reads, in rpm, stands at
7250 rpm
